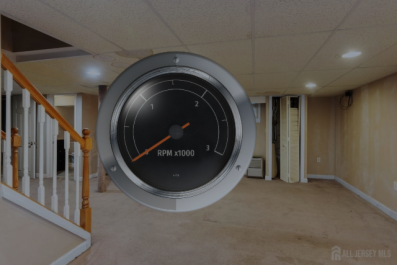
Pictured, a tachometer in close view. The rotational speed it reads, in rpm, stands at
0 rpm
